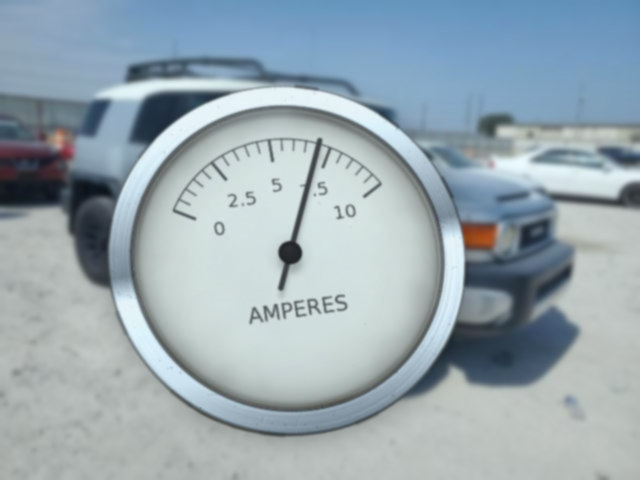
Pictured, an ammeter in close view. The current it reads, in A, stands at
7 A
